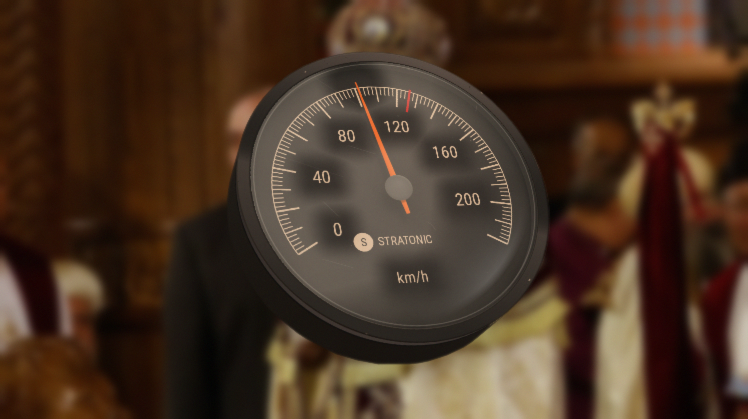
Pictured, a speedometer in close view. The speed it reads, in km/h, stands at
100 km/h
